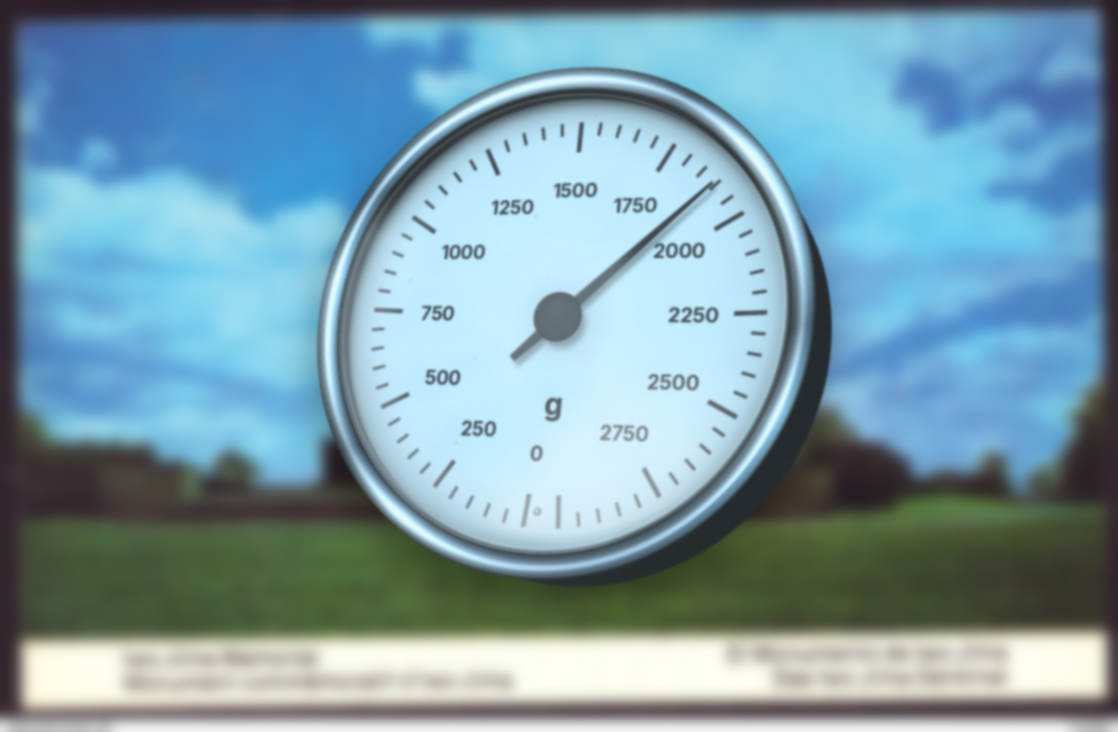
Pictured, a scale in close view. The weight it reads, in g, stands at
1900 g
